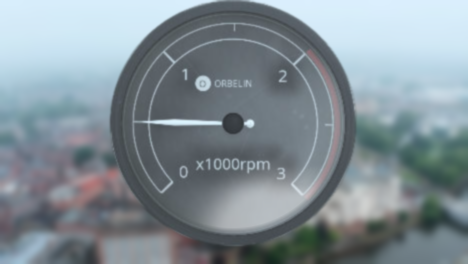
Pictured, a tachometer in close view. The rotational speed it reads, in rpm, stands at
500 rpm
